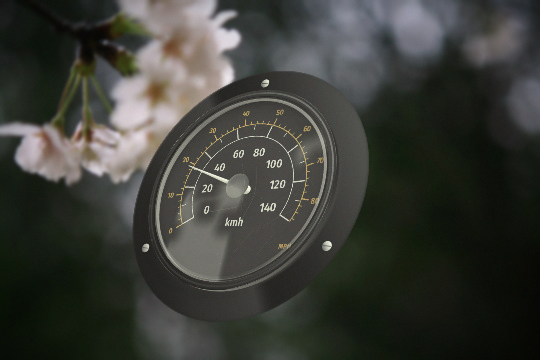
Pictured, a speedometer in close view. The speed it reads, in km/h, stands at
30 km/h
